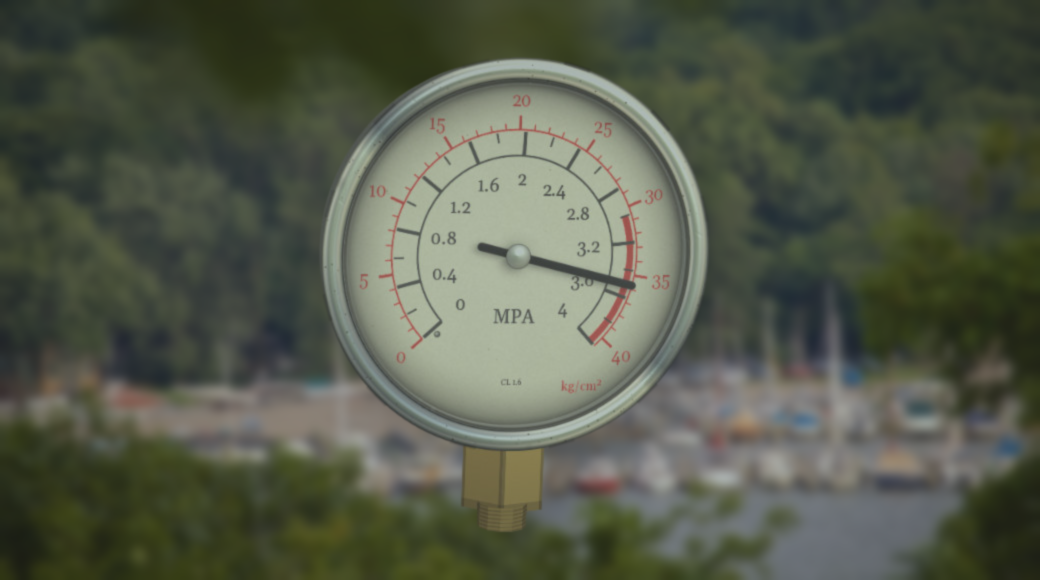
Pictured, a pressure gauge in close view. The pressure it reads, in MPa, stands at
3.5 MPa
